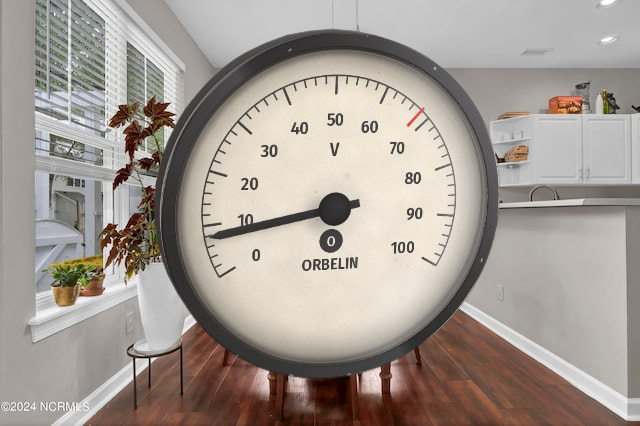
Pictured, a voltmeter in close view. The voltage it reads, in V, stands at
8 V
